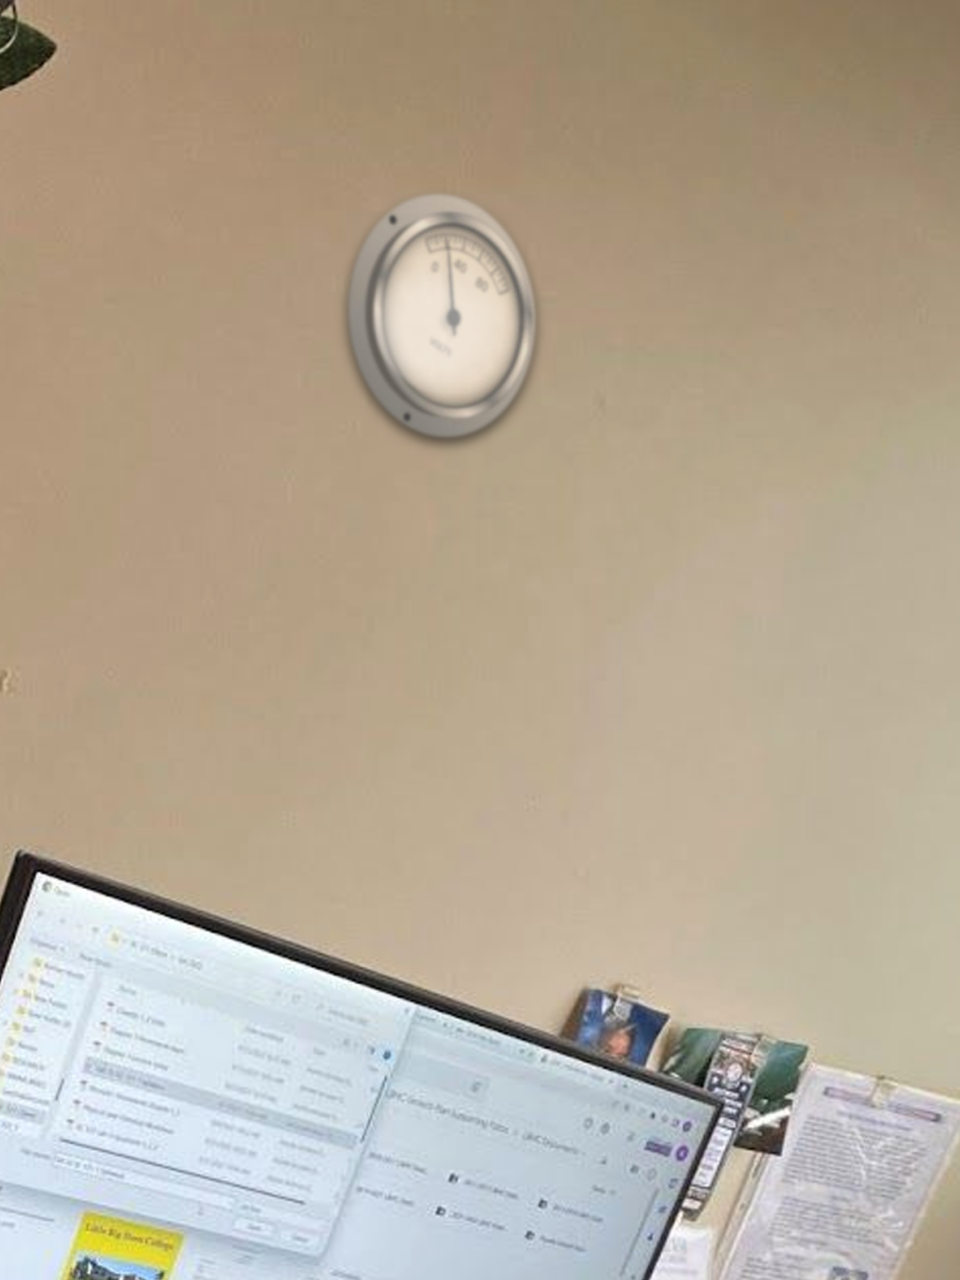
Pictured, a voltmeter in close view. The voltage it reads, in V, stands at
20 V
